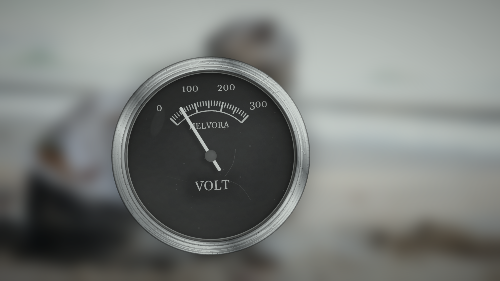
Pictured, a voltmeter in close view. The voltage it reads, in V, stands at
50 V
